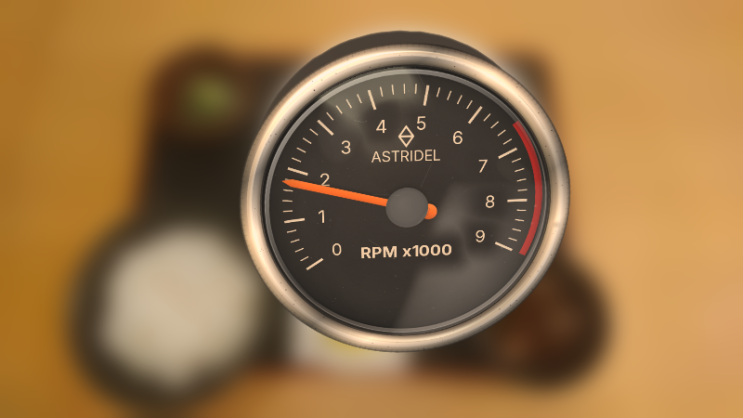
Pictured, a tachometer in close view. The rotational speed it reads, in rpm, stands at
1800 rpm
